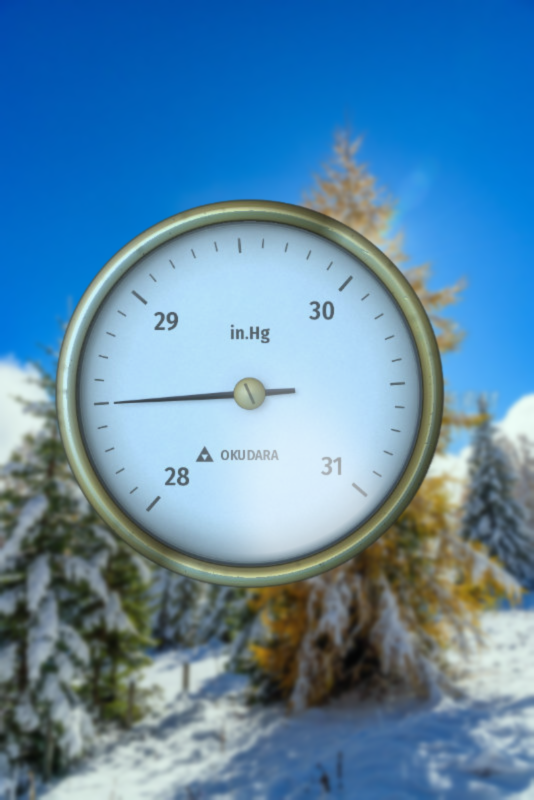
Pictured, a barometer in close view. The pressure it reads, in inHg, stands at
28.5 inHg
